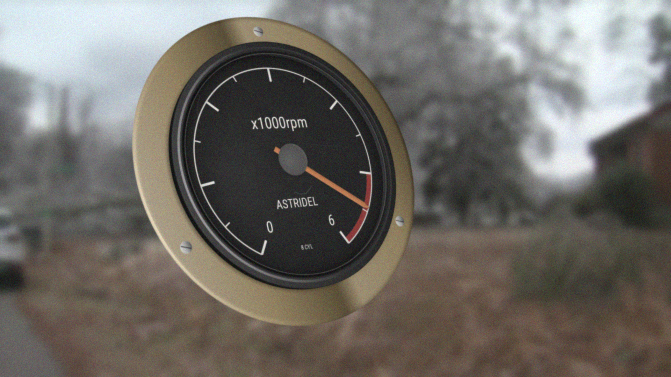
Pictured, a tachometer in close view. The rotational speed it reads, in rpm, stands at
5500 rpm
